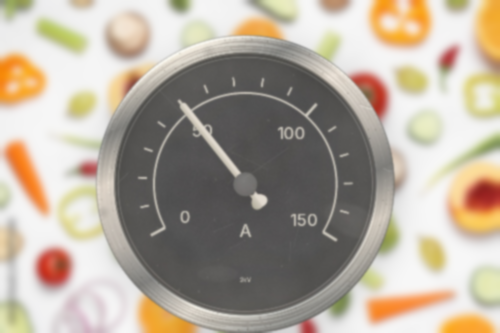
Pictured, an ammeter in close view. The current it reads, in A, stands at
50 A
